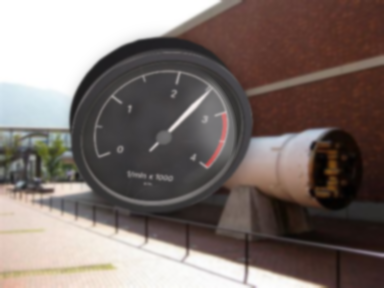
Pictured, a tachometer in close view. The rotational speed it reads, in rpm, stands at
2500 rpm
